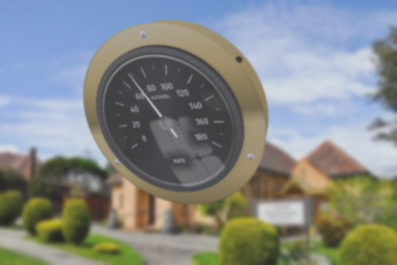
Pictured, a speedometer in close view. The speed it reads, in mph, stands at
70 mph
